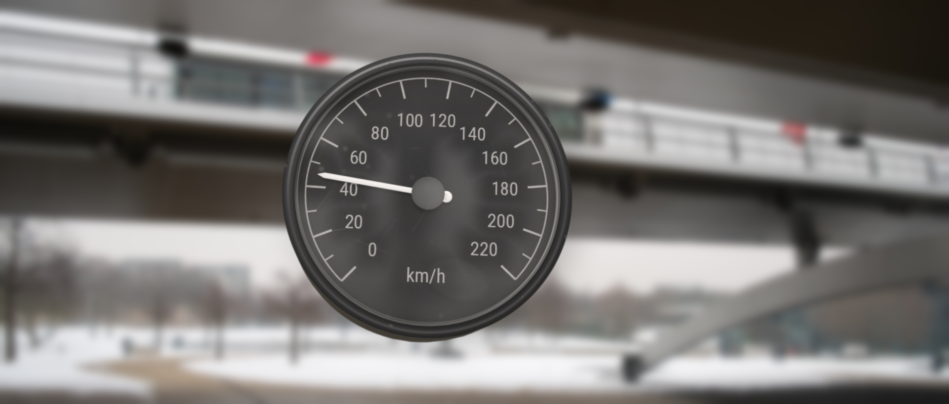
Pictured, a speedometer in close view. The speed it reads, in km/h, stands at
45 km/h
